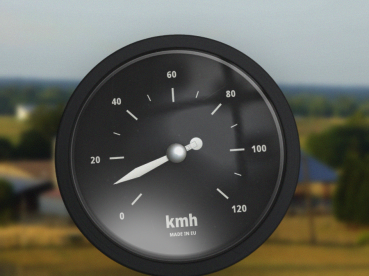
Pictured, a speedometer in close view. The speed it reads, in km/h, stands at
10 km/h
